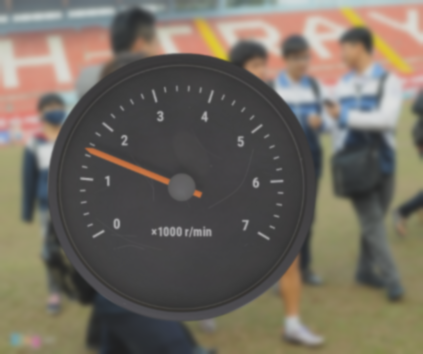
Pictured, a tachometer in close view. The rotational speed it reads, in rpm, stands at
1500 rpm
